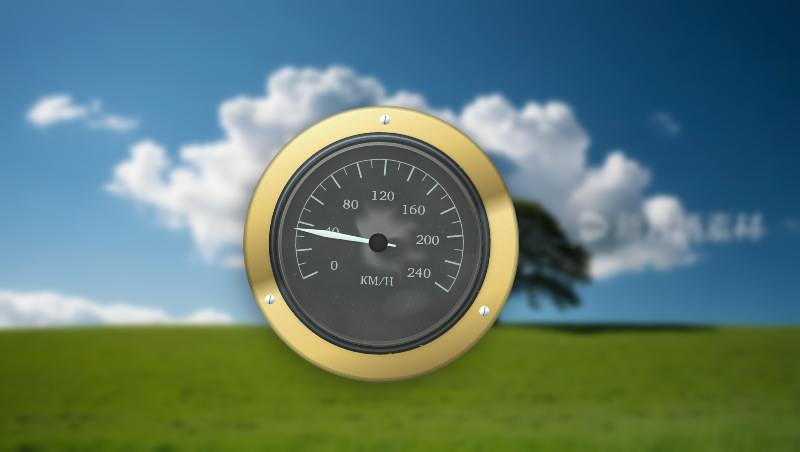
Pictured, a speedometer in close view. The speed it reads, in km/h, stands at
35 km/h
